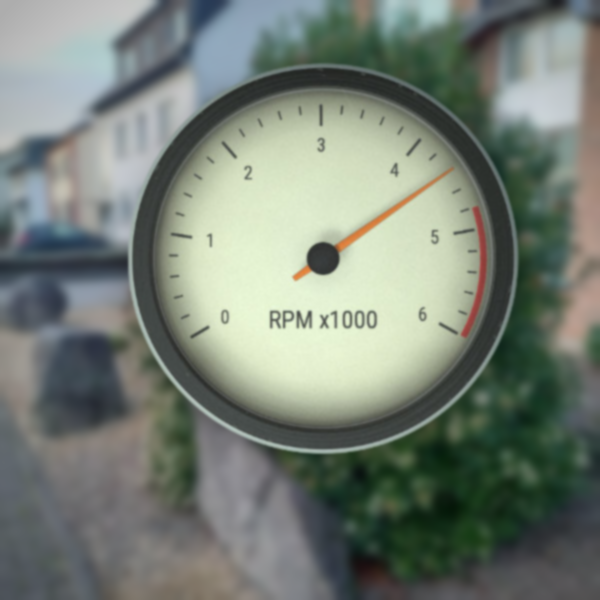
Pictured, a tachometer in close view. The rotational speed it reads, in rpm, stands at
4400 rpm
